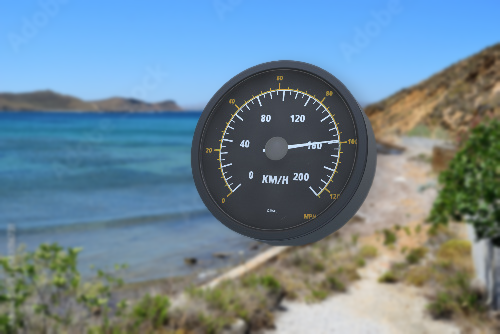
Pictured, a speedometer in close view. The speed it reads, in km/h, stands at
160 km/h
